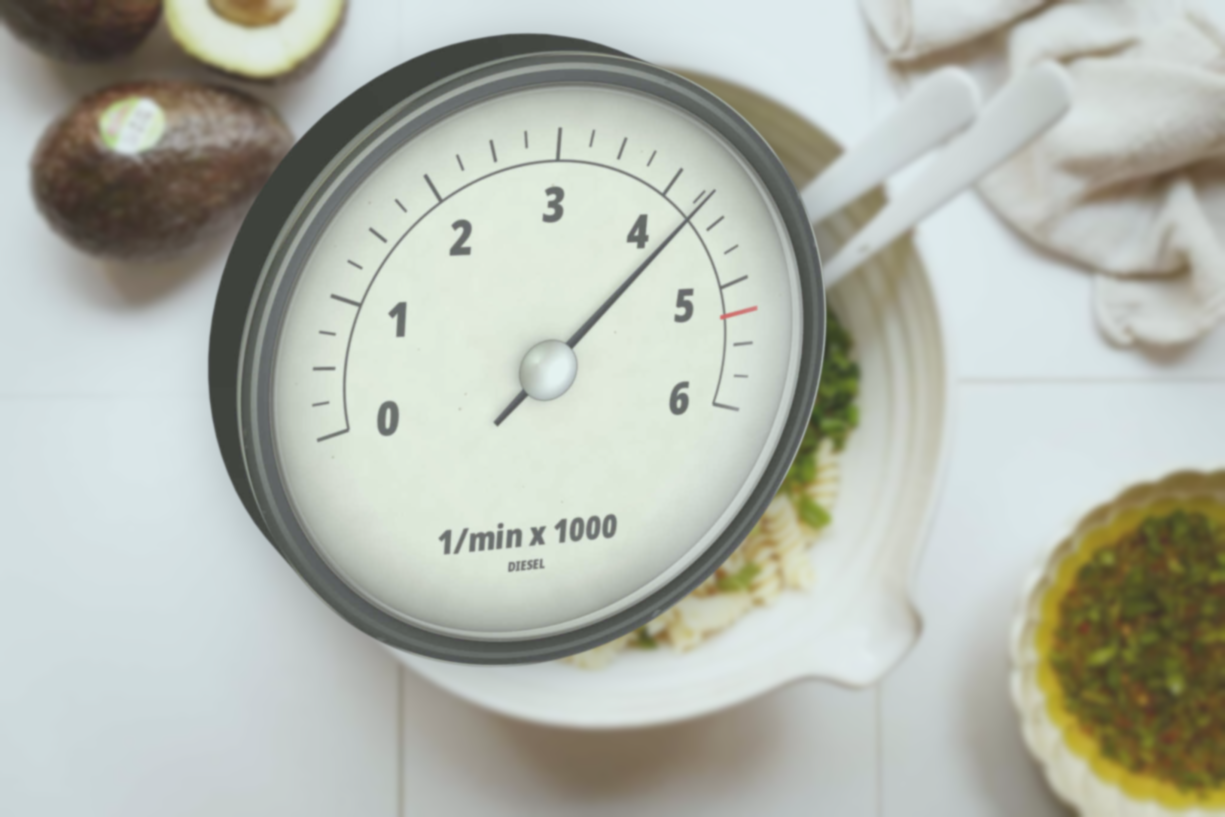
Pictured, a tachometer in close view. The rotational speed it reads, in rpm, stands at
4250 rpm
